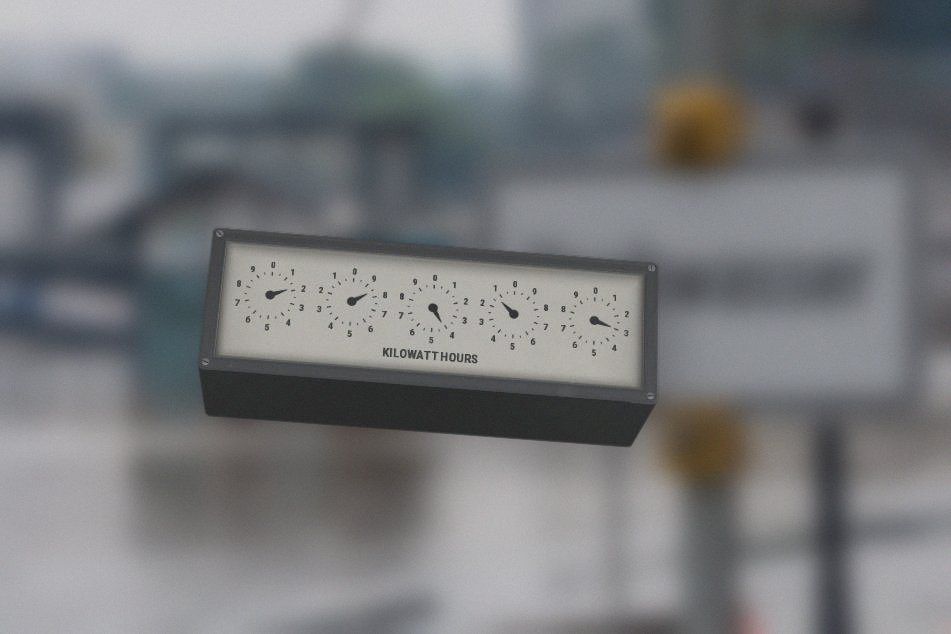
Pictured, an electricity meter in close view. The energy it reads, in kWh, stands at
18413 kWh
